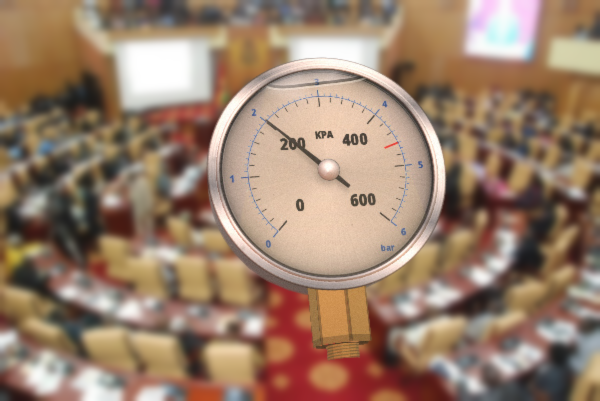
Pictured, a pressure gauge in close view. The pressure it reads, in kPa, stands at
200 kPa
